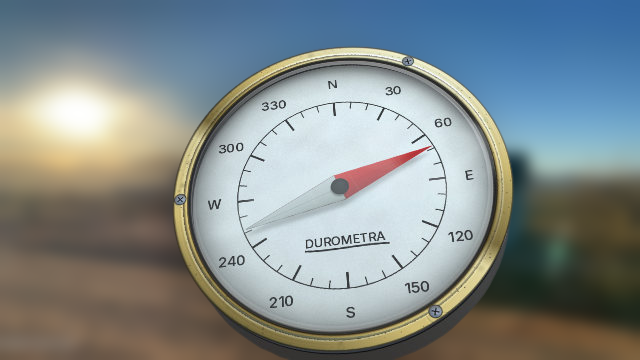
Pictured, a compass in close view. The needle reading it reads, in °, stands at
70 °
